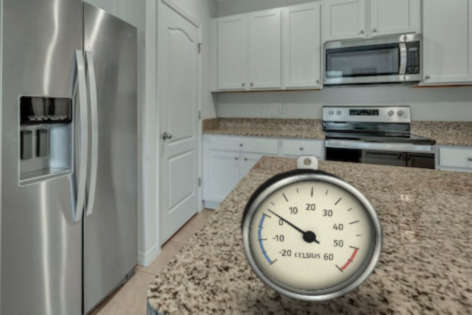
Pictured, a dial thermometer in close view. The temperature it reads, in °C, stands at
2.5 °C
